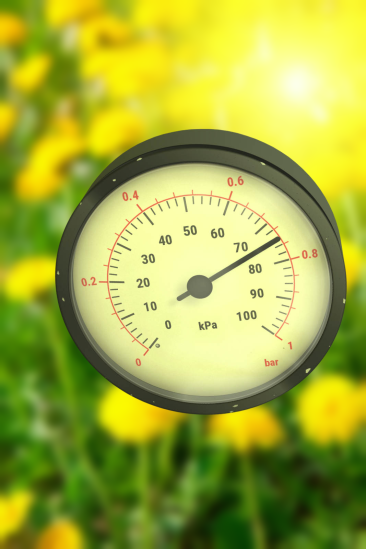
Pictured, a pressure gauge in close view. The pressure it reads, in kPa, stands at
74 kPa
